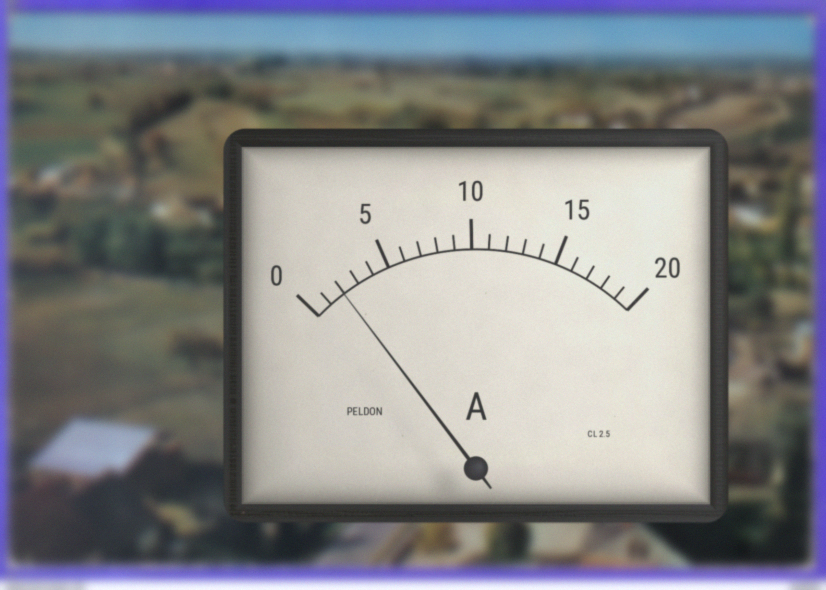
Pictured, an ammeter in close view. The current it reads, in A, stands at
2 A
